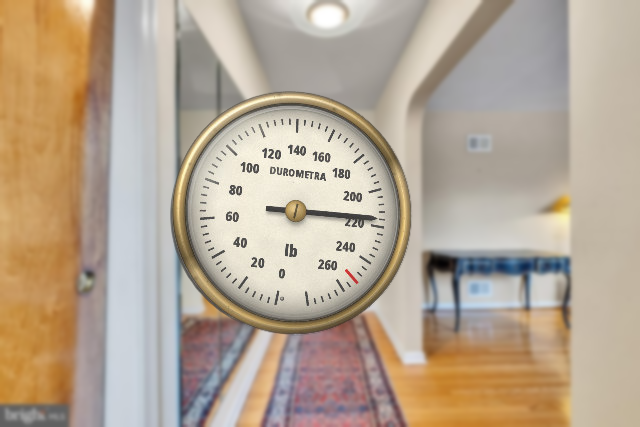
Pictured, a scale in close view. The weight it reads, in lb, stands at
216 lb
